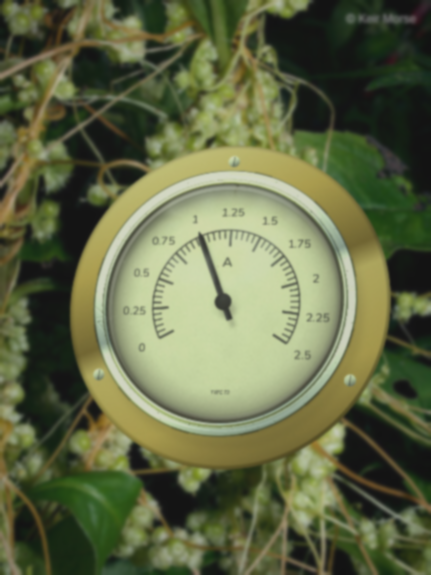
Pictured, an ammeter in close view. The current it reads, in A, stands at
1 A
